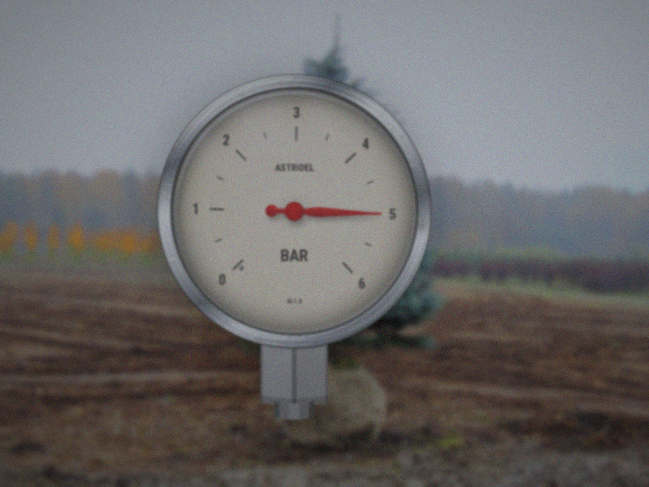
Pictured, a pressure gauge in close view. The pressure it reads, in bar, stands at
5 bar
